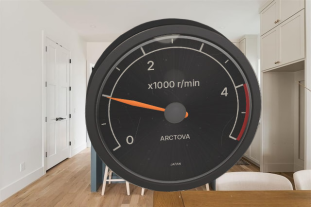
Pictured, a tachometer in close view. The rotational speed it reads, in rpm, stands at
1000 rpm
